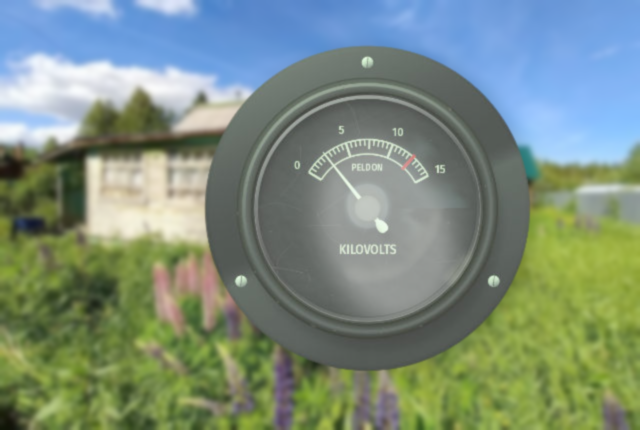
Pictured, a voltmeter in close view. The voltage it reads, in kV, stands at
2.5 kV
